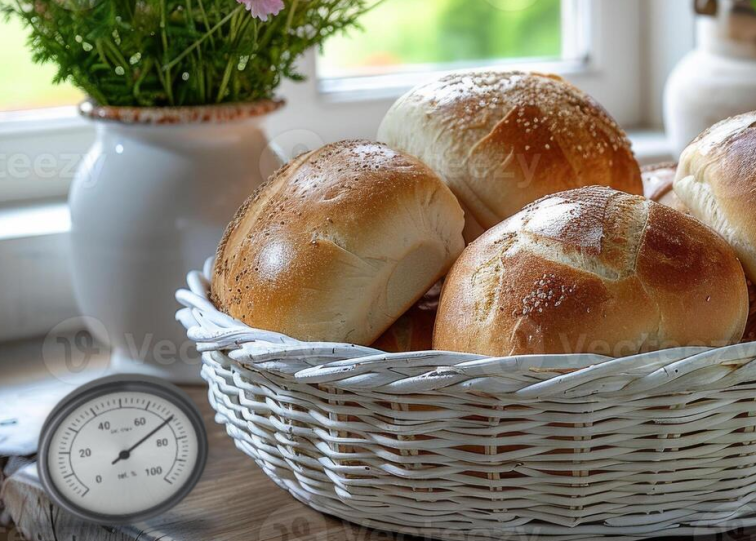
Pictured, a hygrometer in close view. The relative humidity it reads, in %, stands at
70 %
